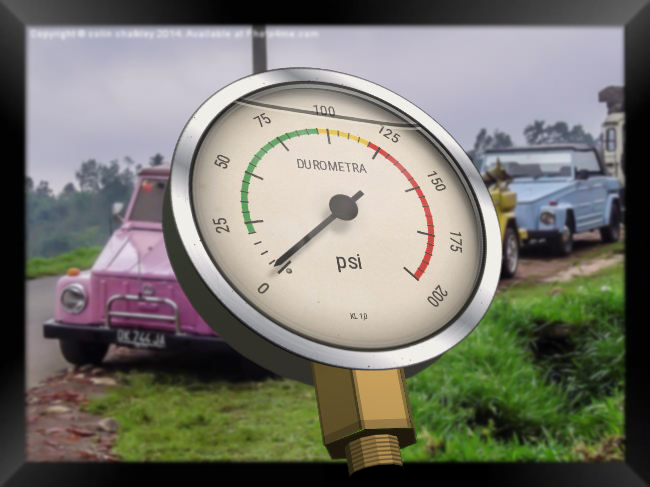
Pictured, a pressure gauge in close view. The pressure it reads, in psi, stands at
2.5 psi
